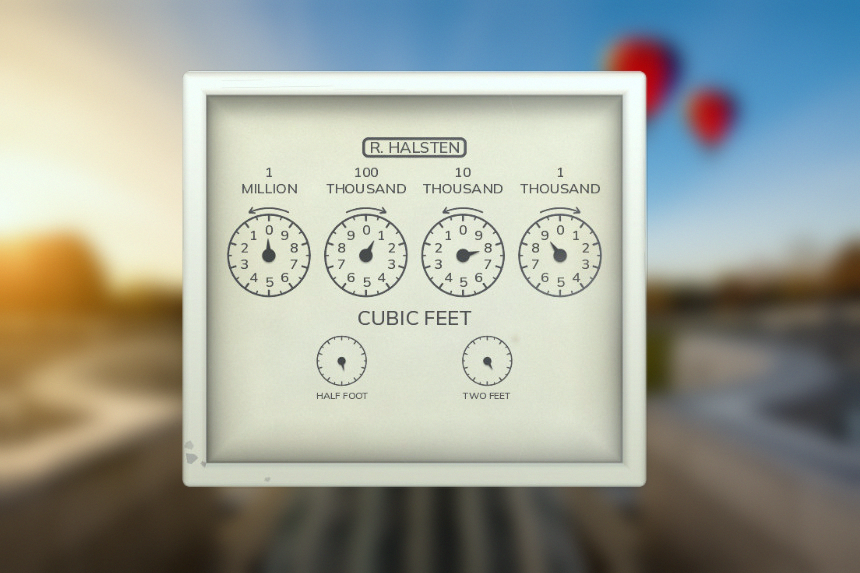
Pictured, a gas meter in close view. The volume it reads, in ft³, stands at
7900 ft³
